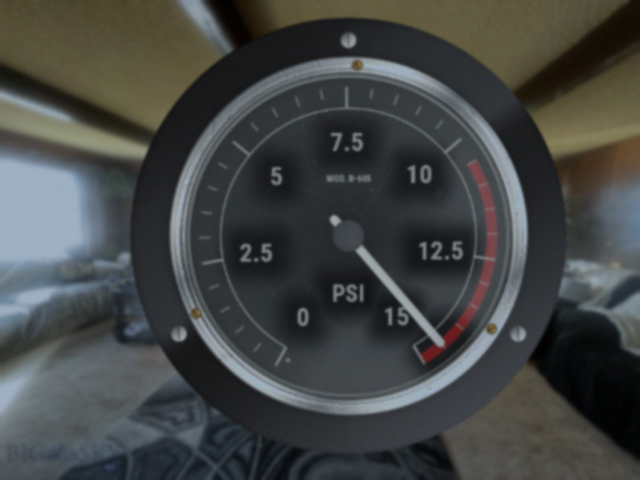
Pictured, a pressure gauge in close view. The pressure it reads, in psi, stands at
14.5 psi
